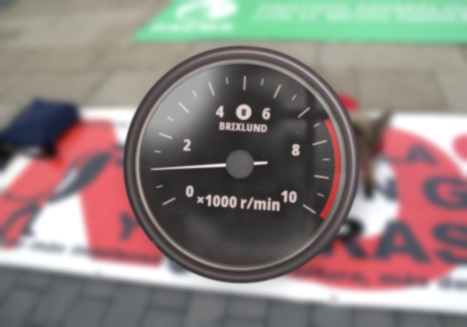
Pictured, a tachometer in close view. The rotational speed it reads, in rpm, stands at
1000 rpm
